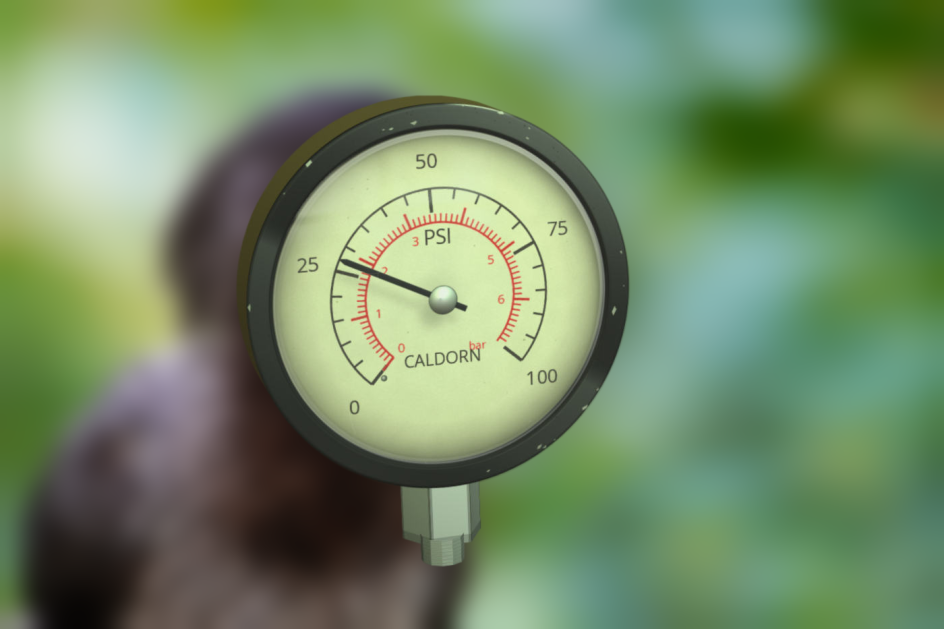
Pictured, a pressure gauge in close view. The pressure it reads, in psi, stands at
27.5 psi
